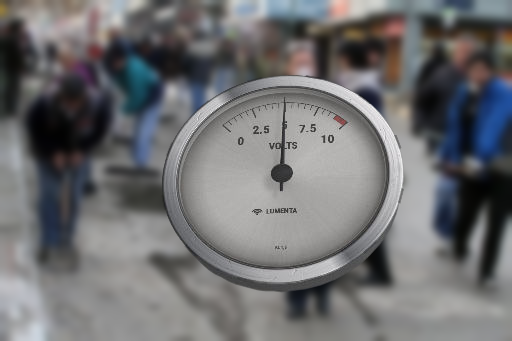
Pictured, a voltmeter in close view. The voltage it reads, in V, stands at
5 V
